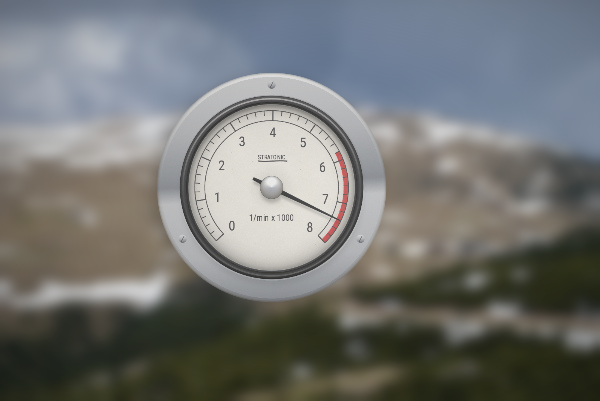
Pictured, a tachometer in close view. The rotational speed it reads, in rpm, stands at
7400 rpm
